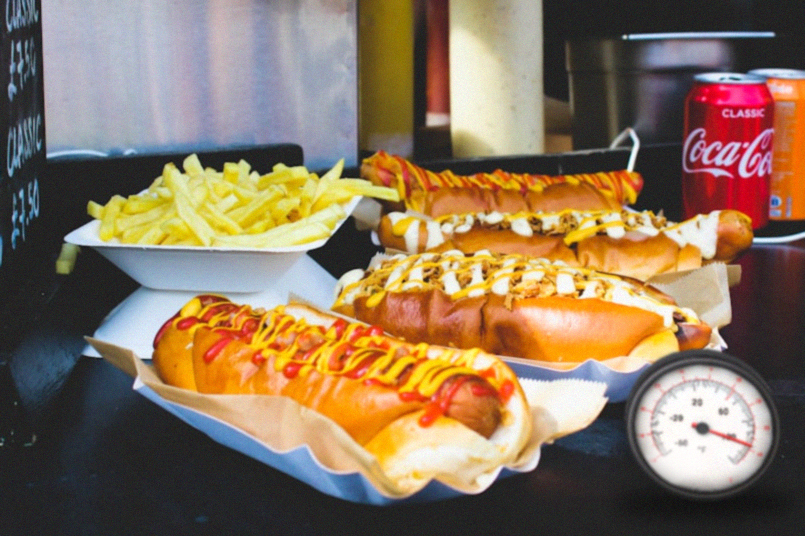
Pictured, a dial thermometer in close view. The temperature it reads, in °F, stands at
100 °F
